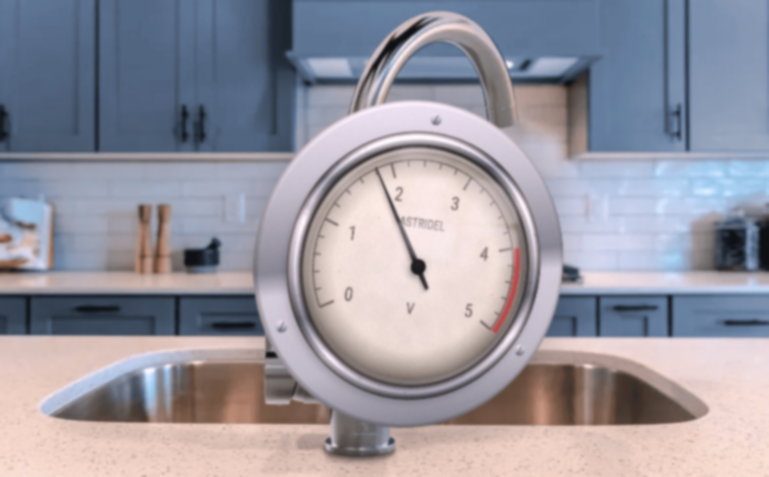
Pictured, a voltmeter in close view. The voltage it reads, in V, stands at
1.8 V
